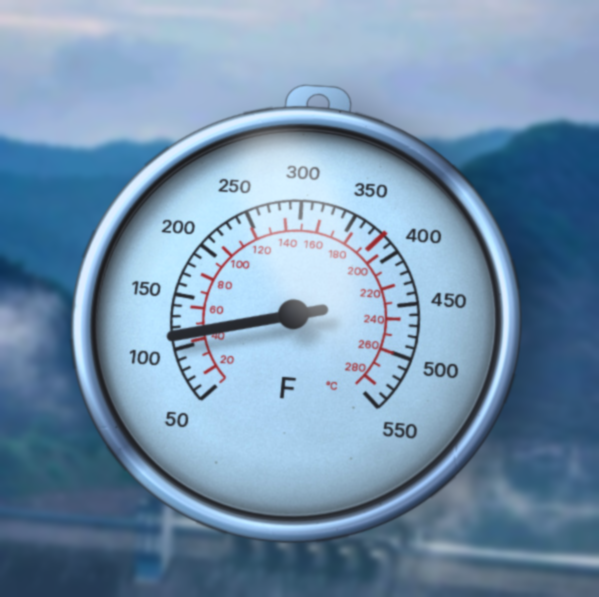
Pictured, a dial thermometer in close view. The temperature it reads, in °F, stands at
110 °F
